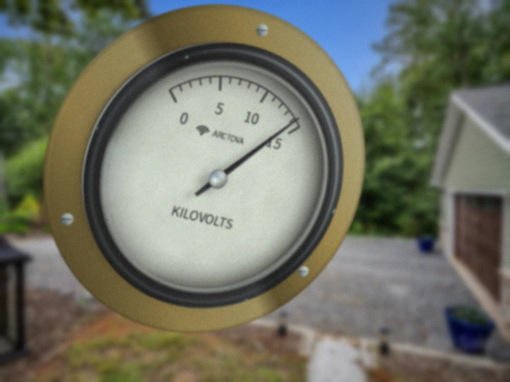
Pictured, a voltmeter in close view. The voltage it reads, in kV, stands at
14 kV
